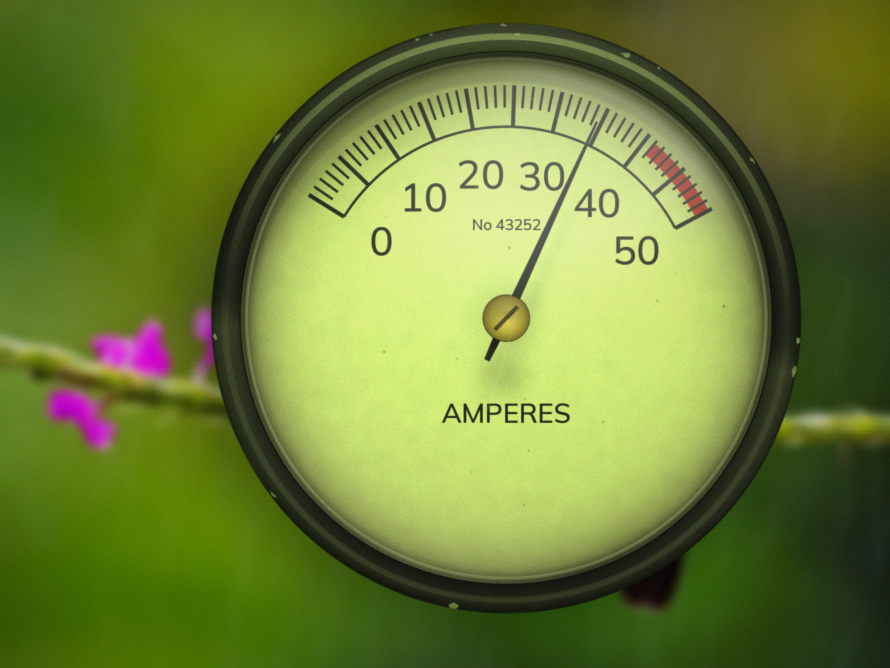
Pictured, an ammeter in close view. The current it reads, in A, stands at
34.5 A
